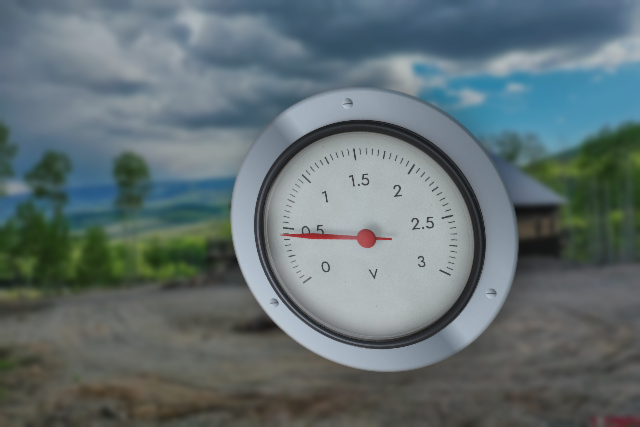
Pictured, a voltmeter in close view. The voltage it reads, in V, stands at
0.45 V
